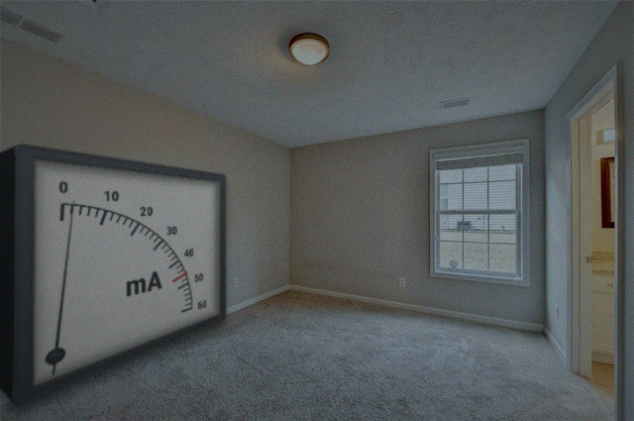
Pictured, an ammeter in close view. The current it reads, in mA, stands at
2 mA
